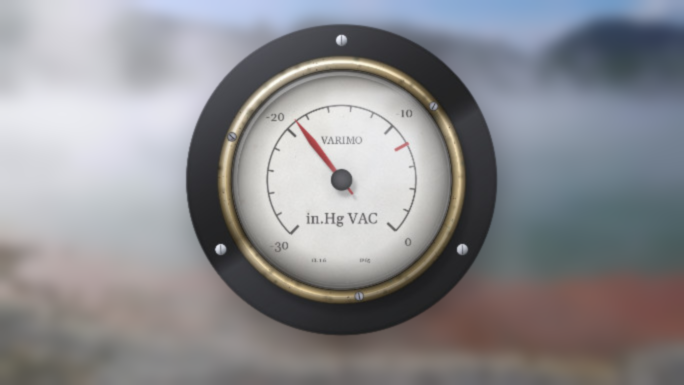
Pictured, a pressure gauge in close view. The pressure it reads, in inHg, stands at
-19 inHg
